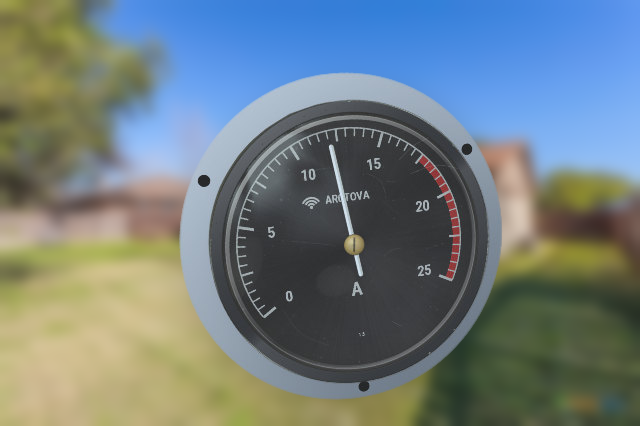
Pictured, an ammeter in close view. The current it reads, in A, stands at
12 A
